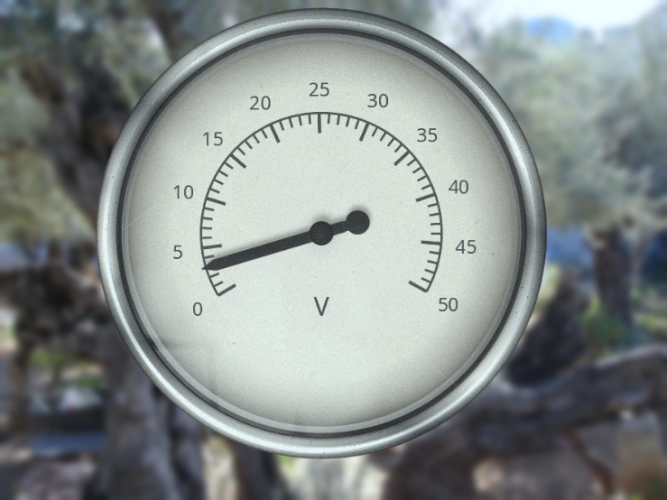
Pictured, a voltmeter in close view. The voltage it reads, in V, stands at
3 V
